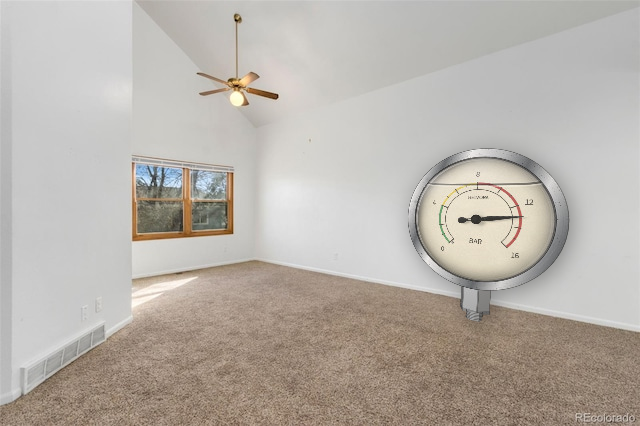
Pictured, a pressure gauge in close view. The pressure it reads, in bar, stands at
13 bar
